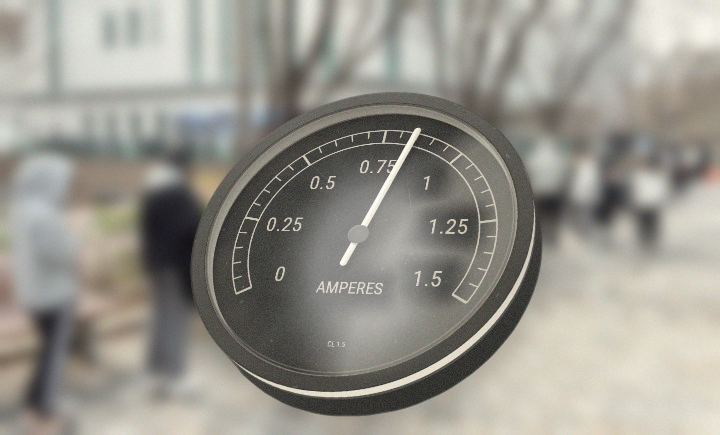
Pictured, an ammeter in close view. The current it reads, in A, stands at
0.85 A
